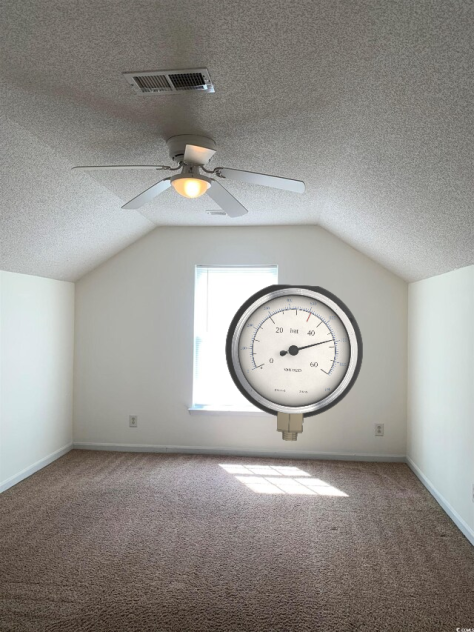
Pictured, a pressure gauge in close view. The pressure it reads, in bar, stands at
47.5 bar
